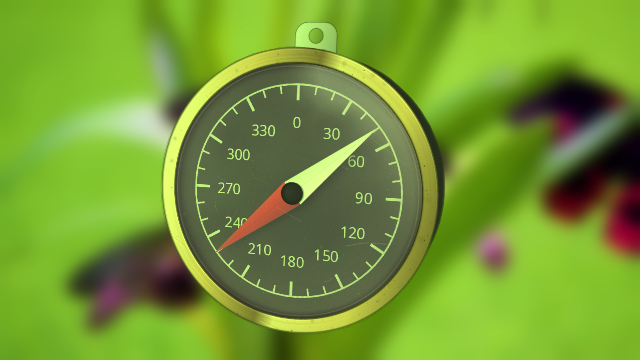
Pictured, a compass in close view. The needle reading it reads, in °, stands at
230 °
